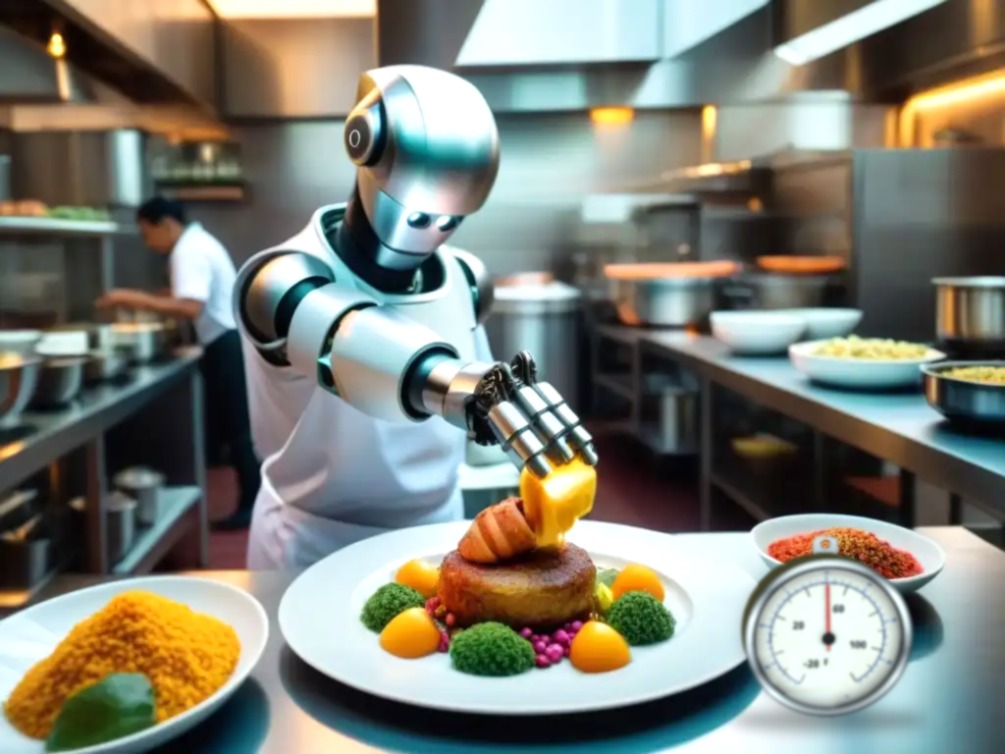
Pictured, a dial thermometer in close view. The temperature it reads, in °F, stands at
50 °F
